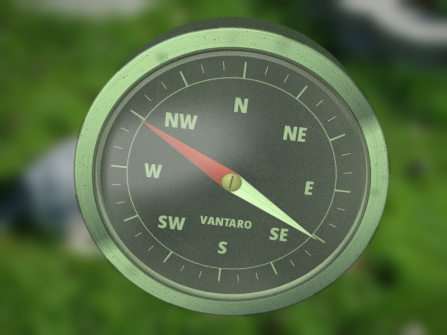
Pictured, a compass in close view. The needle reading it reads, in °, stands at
300 °
